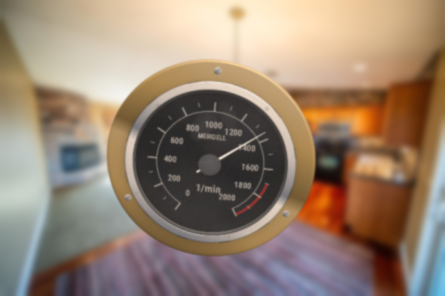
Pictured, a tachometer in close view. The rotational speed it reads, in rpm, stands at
1350 rpm
